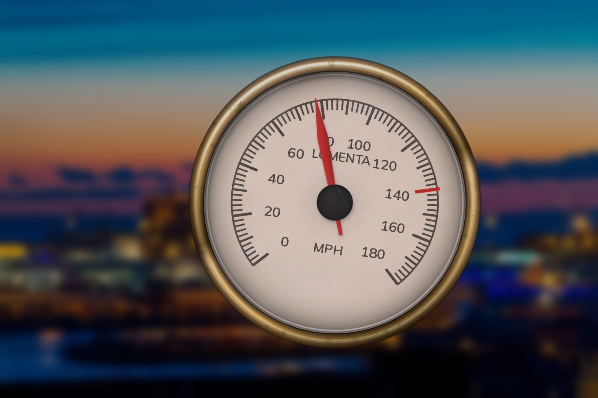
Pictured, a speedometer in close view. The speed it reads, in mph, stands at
78 mph
